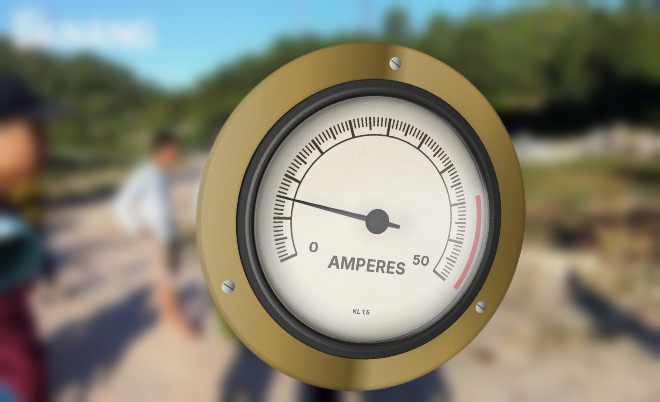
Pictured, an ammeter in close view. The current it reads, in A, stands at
7.5 A
